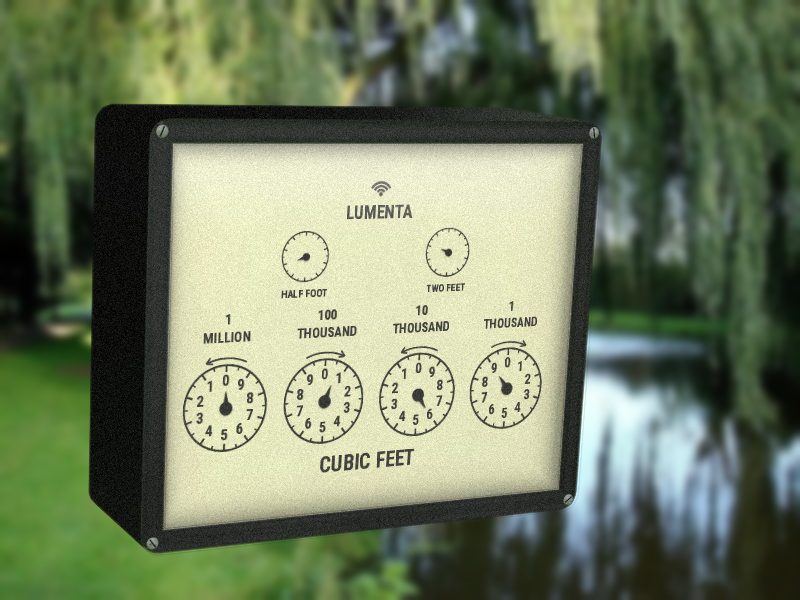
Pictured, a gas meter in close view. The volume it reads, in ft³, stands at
5900 ft³
